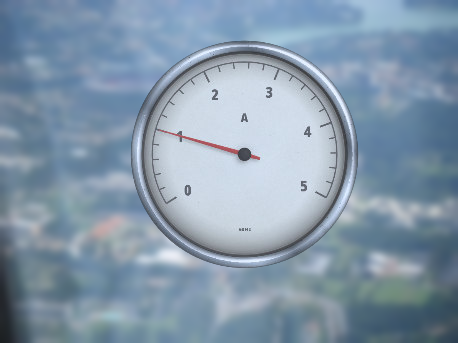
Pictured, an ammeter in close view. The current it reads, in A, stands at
1 A
